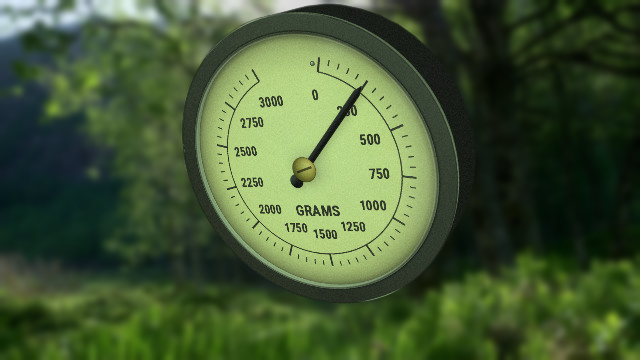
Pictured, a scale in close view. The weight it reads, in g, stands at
250 g
